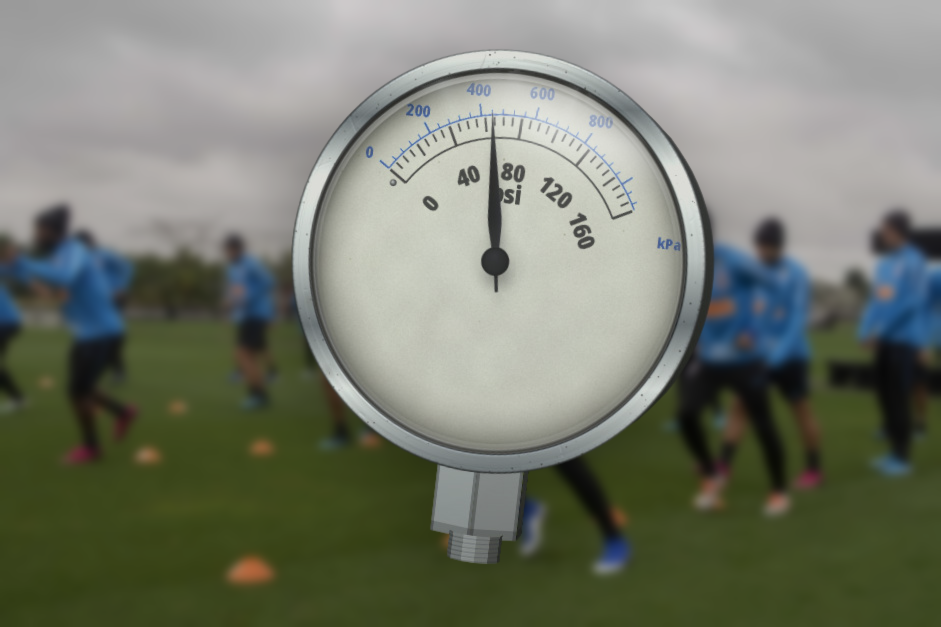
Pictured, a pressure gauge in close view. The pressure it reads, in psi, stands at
65 psi
